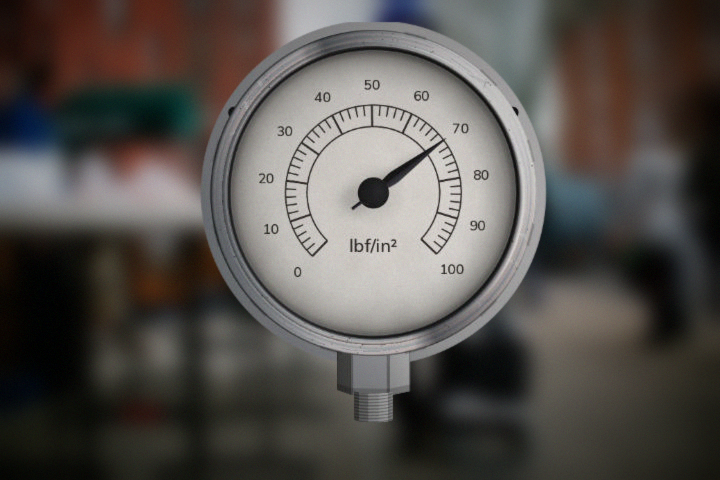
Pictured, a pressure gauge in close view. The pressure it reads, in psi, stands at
70 psi
